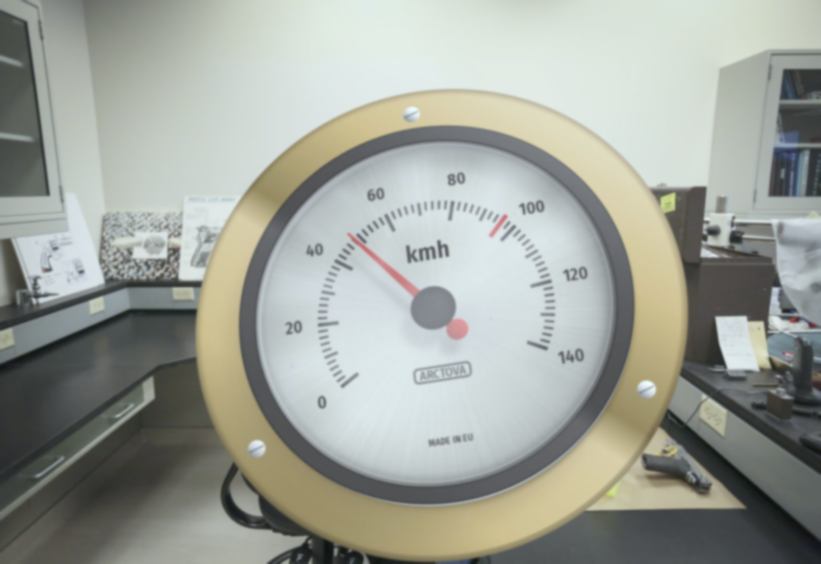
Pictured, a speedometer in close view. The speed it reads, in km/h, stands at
48 km/h
